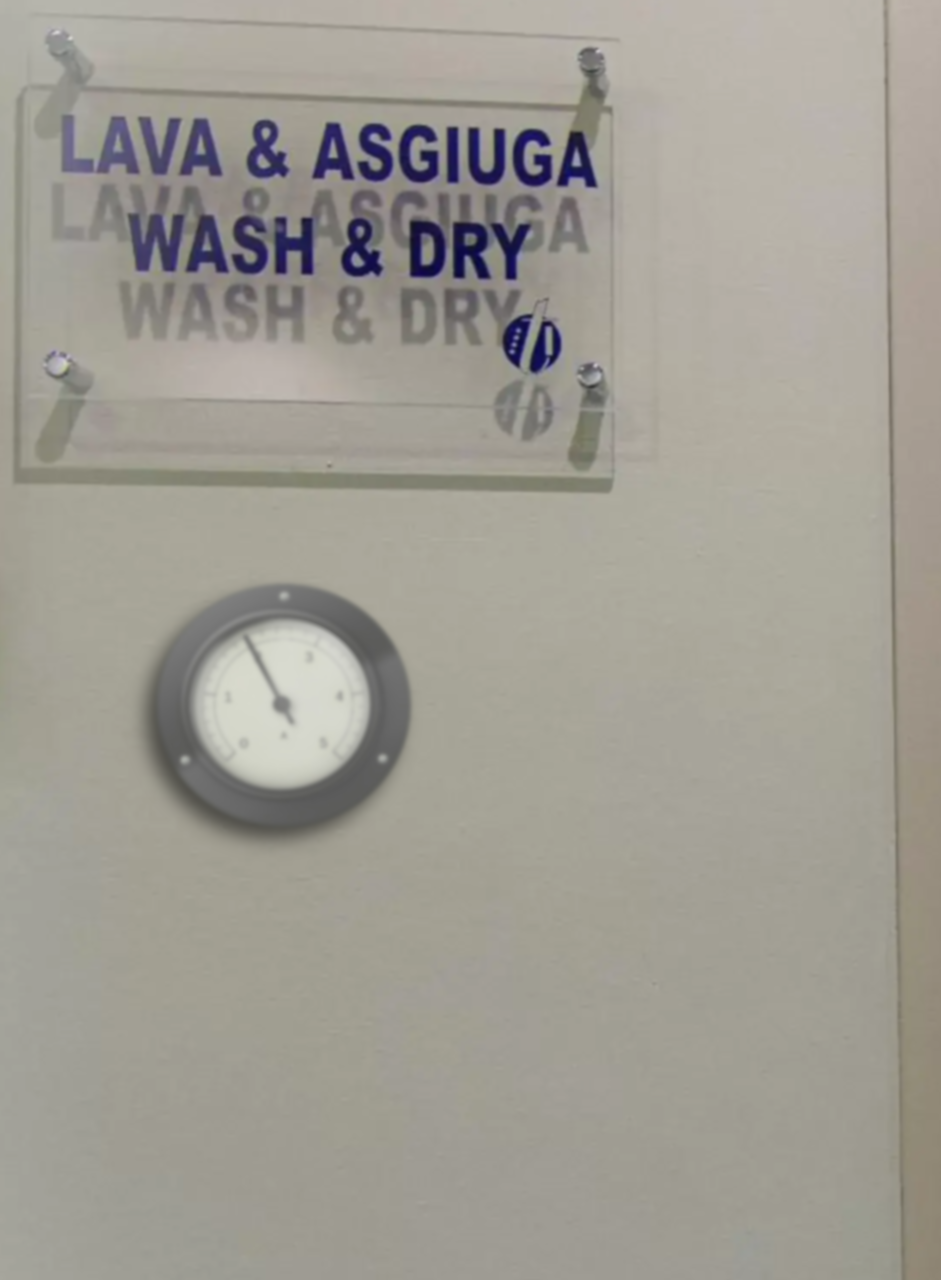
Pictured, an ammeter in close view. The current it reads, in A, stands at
2 A
